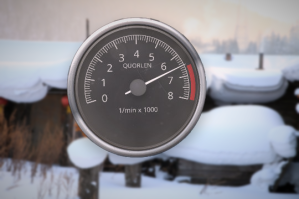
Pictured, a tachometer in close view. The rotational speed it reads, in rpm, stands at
6500 rpm
